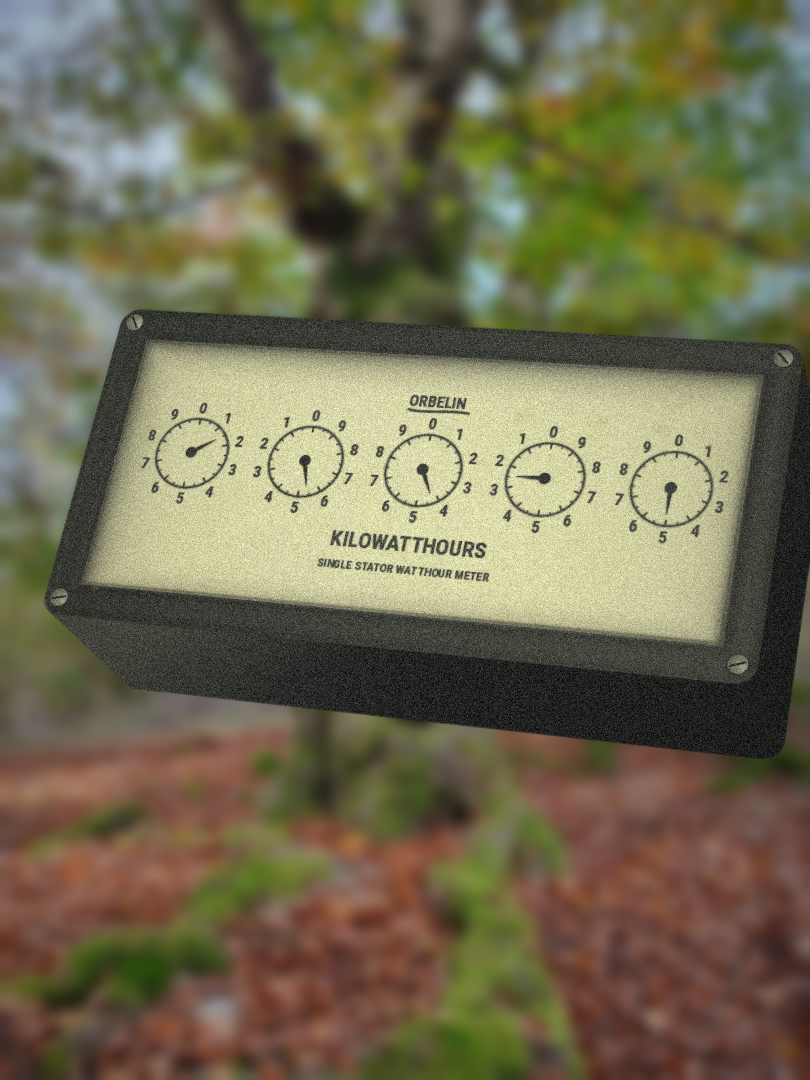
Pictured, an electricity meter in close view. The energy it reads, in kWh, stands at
15425 kWh
